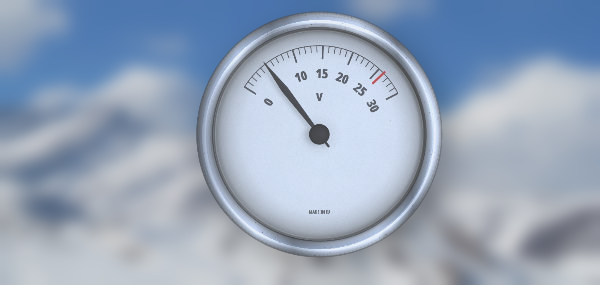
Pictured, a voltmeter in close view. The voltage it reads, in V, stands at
5 V
